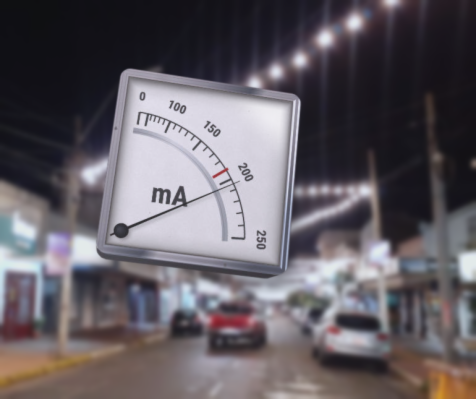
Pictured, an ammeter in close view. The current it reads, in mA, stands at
205 mA
